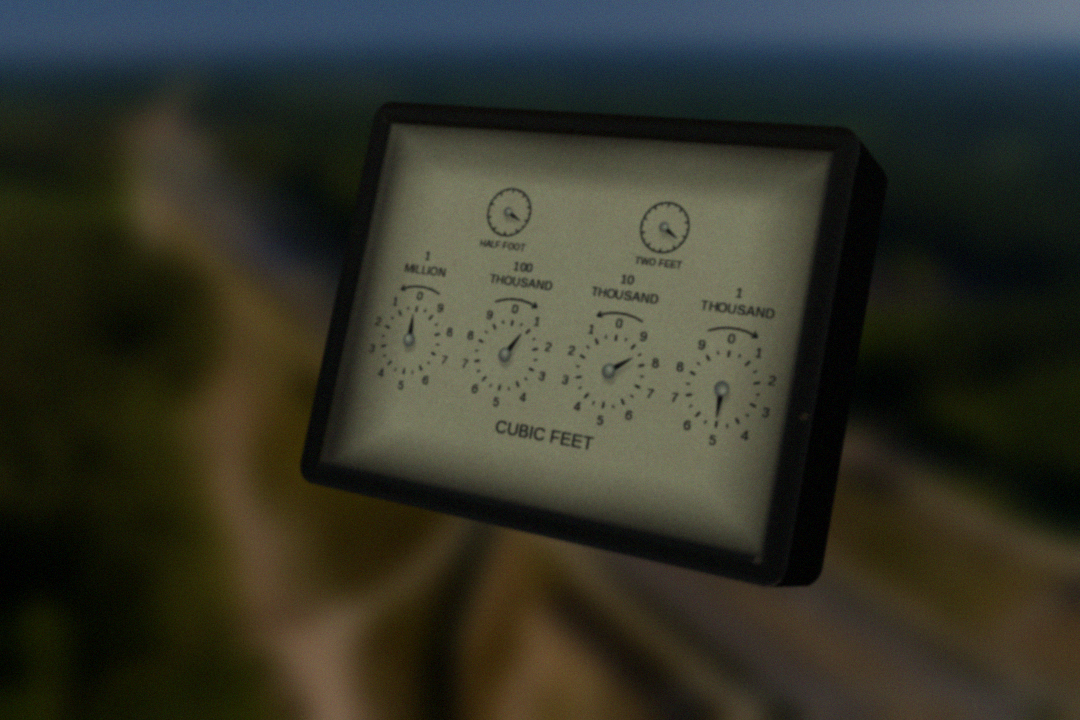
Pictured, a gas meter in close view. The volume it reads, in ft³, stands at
8500 ft³
